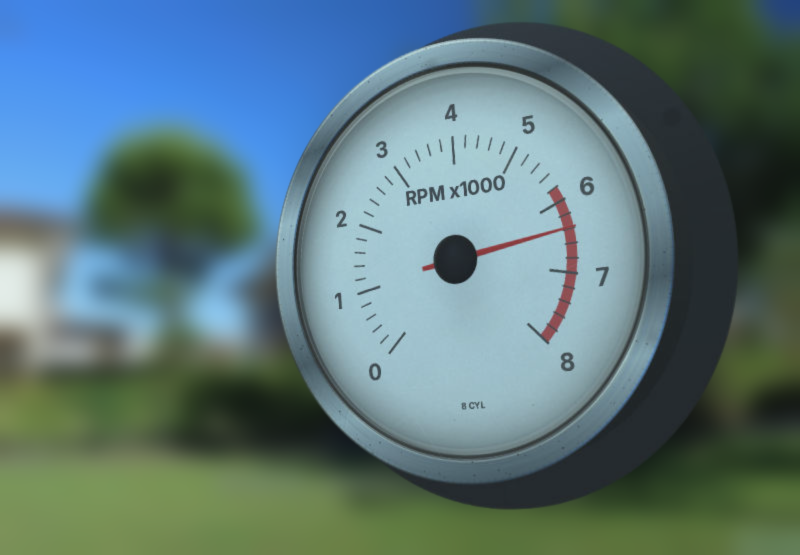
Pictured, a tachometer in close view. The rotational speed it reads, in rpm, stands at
6400 rpm
